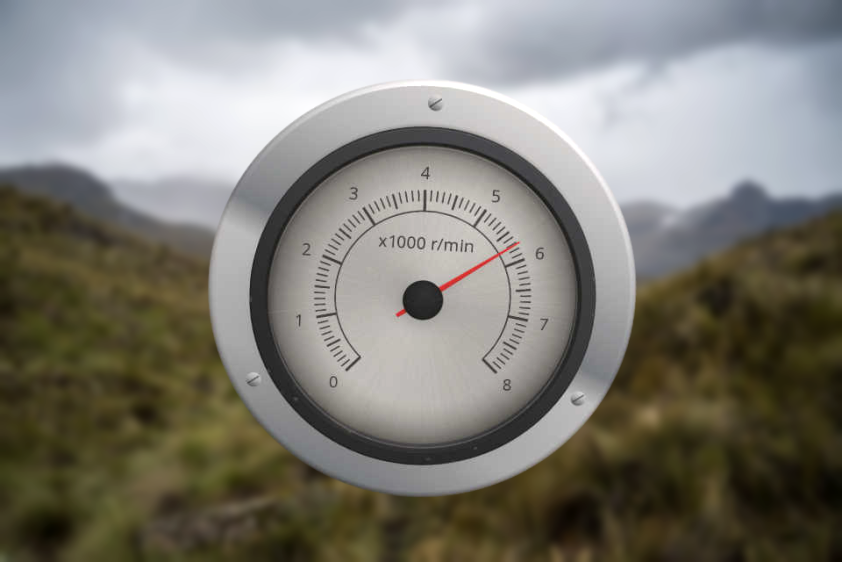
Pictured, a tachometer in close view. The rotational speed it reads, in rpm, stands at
5700 rpm
